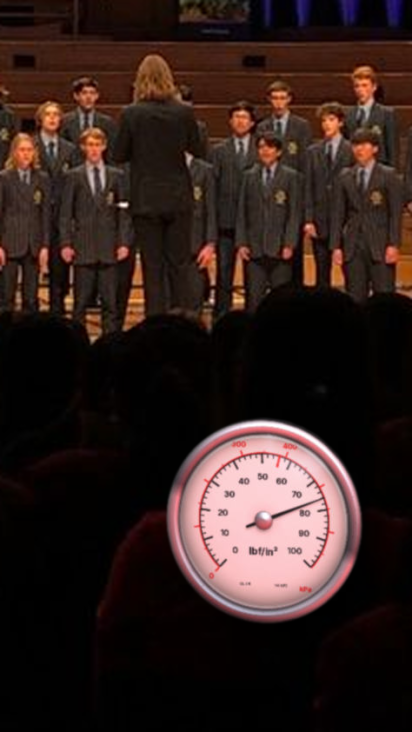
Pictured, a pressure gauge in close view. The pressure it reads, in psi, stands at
76 psi
